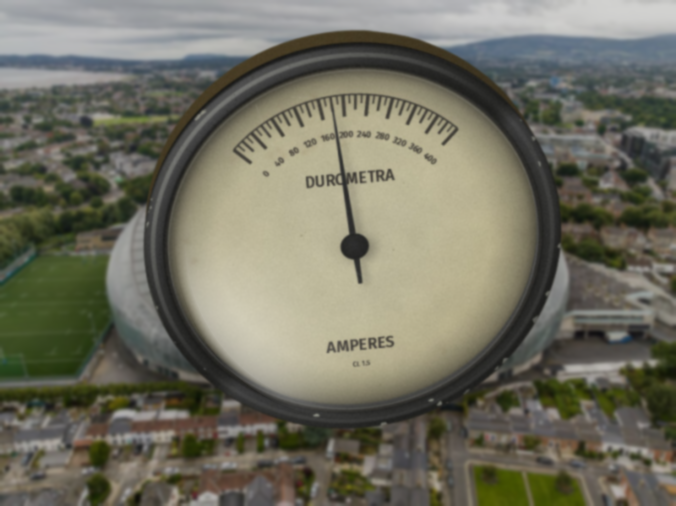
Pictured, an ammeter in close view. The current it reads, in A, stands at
180 A
